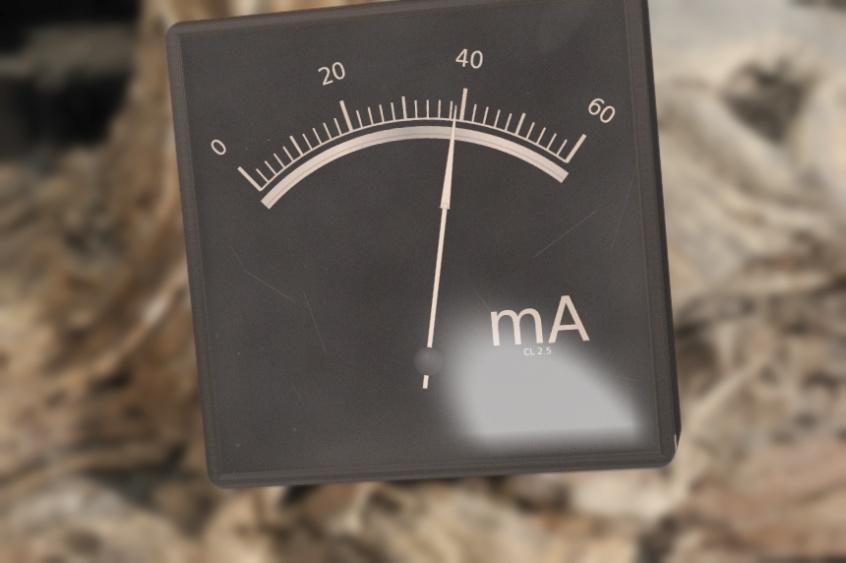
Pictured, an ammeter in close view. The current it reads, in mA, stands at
39 mA
